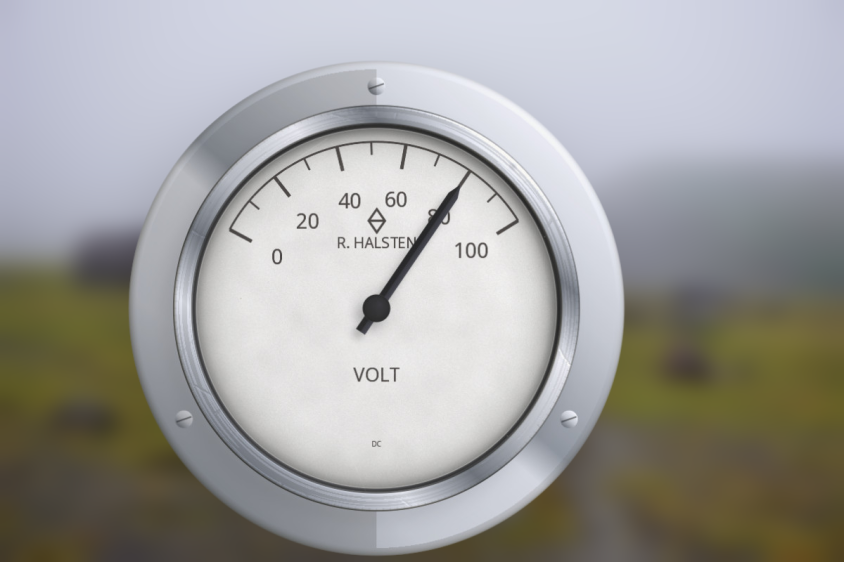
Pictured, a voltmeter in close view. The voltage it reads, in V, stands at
80 V
